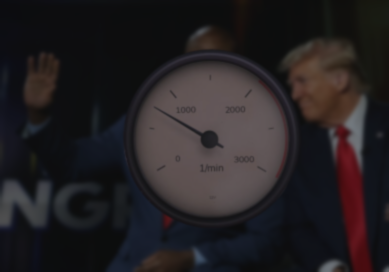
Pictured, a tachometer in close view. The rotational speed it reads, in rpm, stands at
750 rpm
